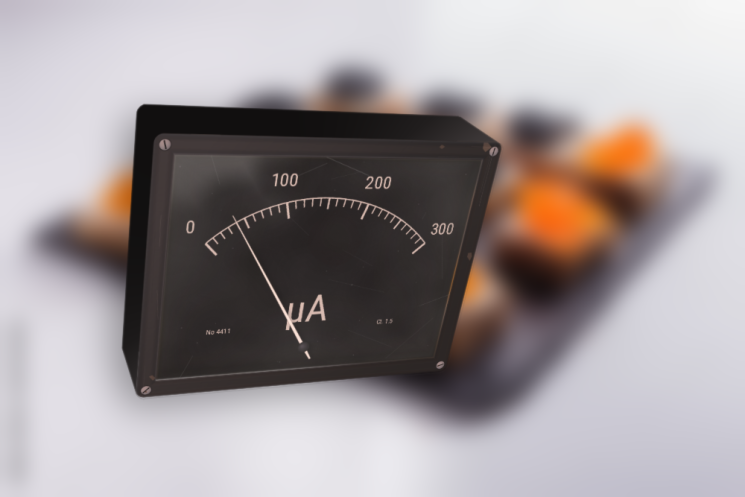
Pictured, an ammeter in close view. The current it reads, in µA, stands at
40 µA
